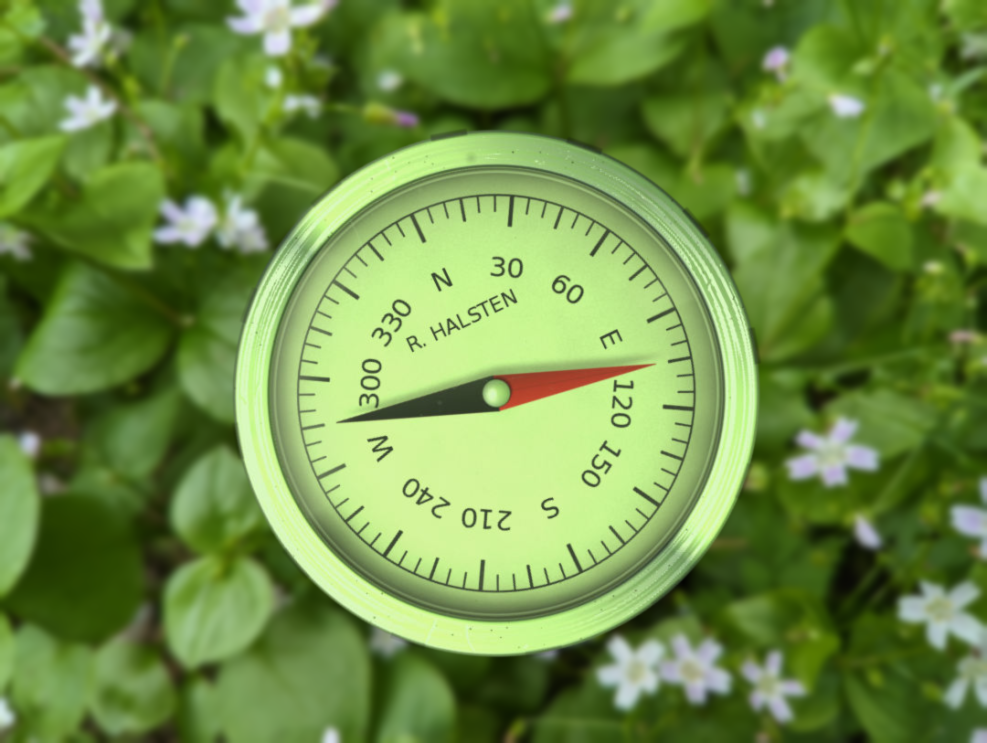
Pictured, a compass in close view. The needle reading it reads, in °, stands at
105 °
